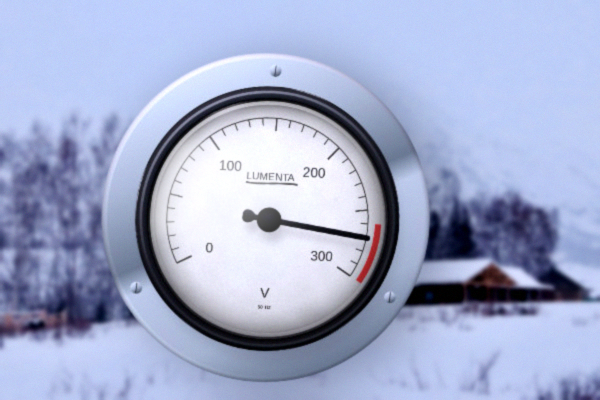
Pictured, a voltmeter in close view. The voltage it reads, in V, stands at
270 V
